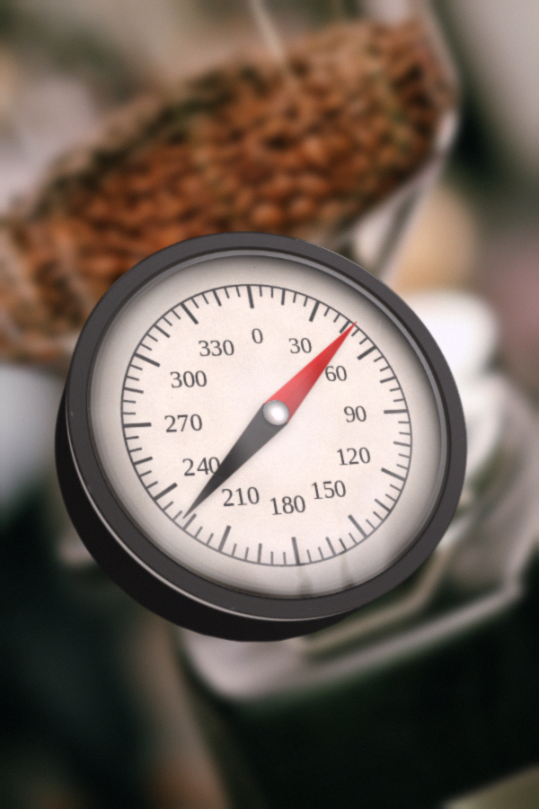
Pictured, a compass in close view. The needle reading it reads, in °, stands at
47.5 °
